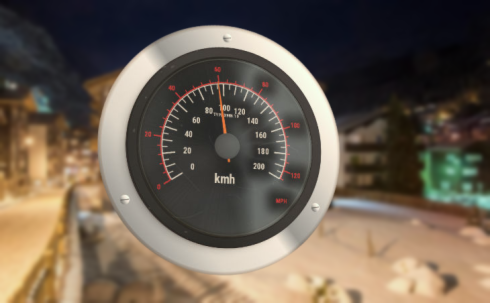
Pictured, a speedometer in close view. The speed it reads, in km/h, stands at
95 km/h
